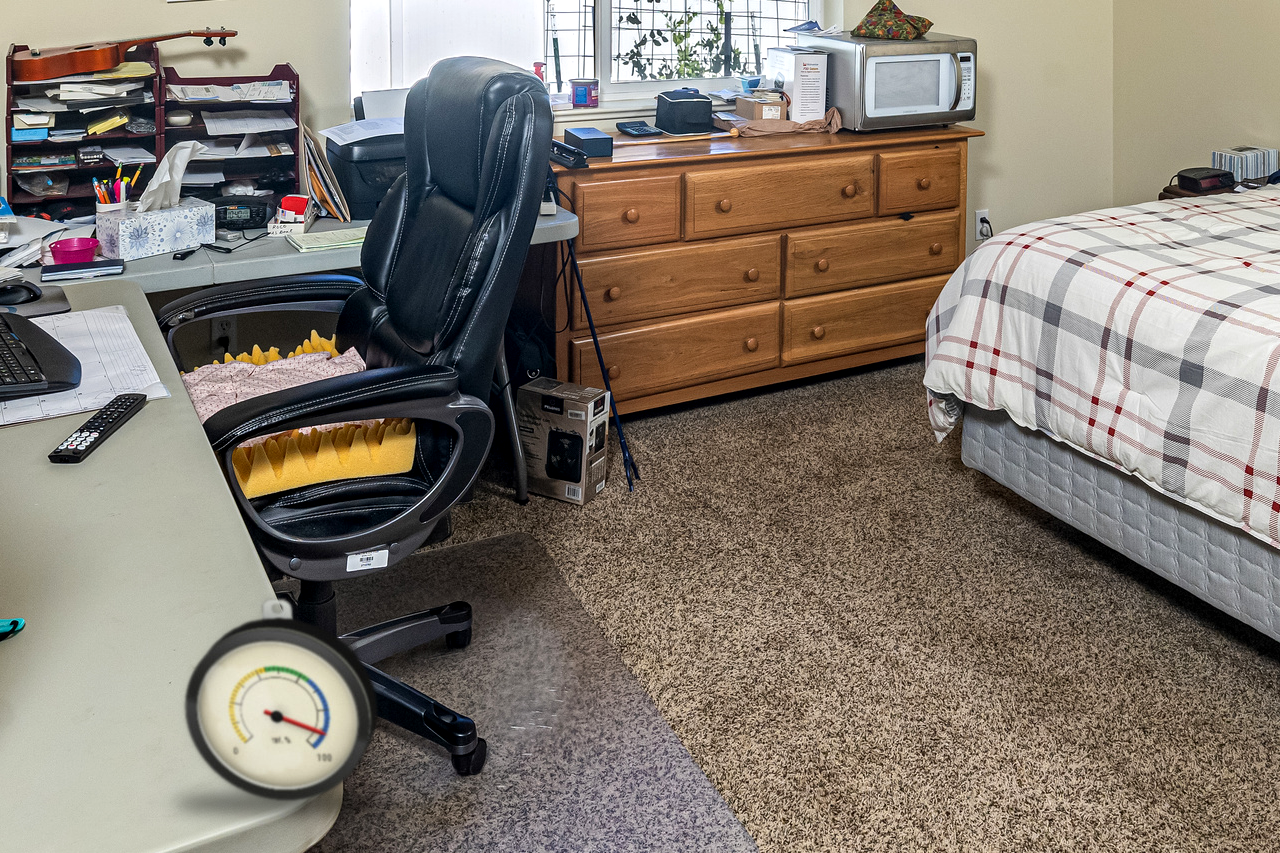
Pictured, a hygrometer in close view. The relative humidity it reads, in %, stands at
90 %
